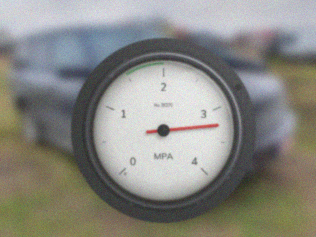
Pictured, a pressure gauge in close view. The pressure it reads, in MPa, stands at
3.25 MPa
